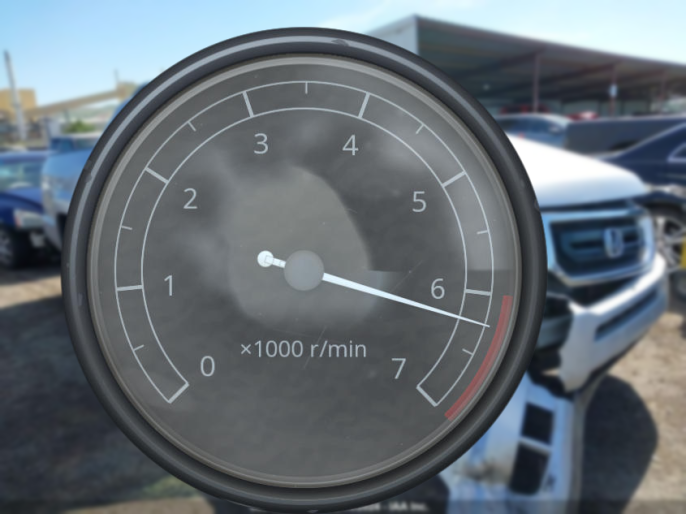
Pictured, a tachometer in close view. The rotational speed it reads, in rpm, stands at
6250 rpm
